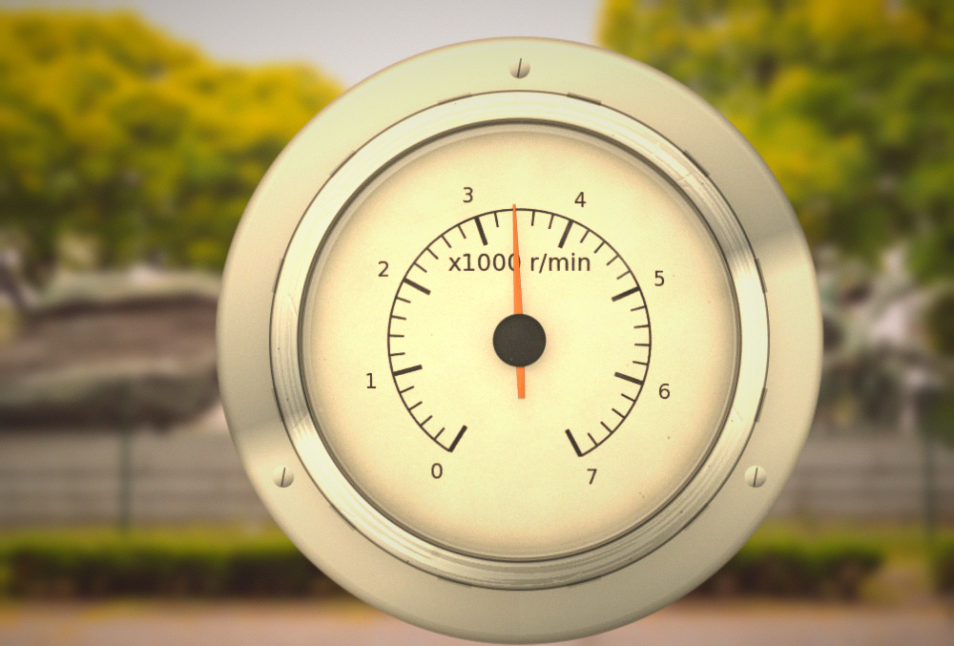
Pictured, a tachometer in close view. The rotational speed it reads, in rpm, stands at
3400 rpm
